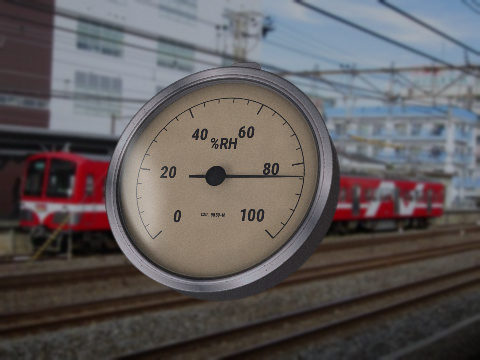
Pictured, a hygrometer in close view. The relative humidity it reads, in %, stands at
84 %
